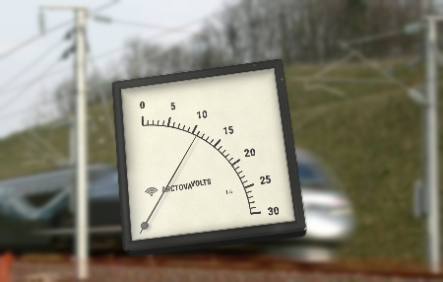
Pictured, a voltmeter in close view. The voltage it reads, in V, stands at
11 V
